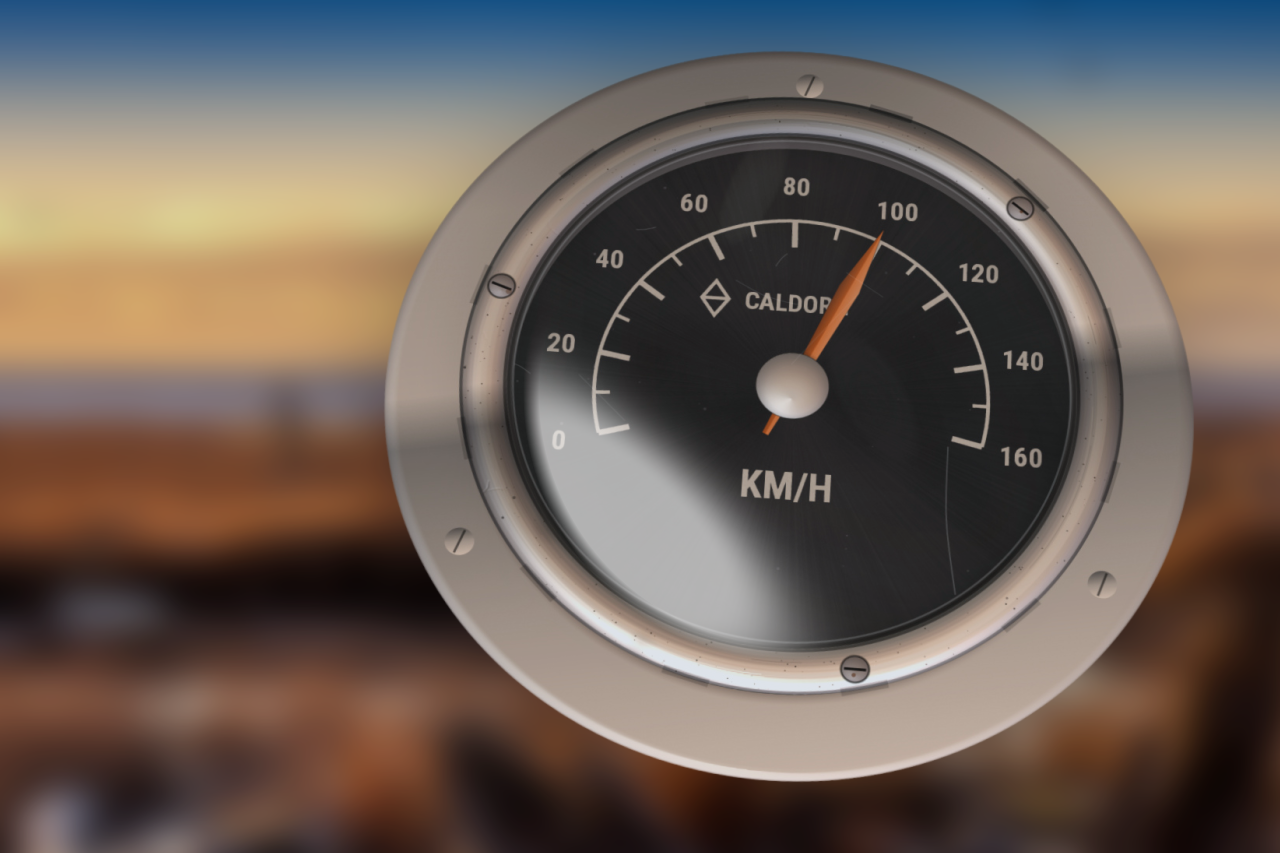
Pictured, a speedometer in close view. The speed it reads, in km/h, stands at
100 km/h
